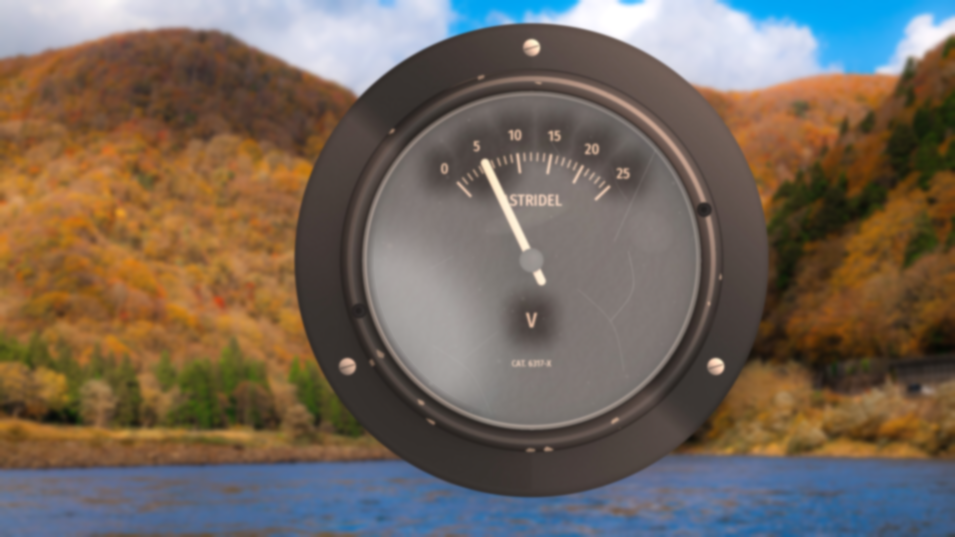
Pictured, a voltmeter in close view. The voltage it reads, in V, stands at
5 V
